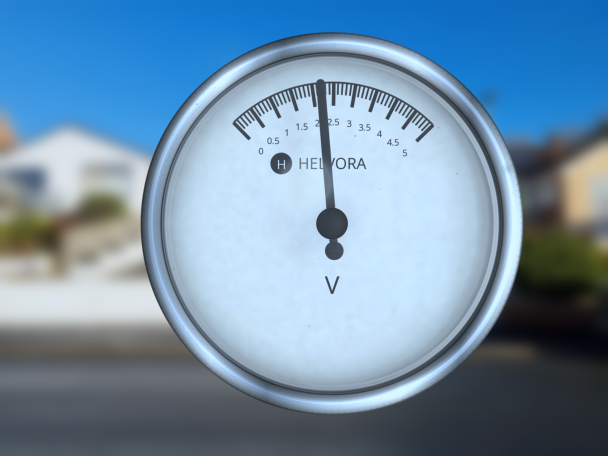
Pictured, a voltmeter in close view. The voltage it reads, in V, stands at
2.2 V
